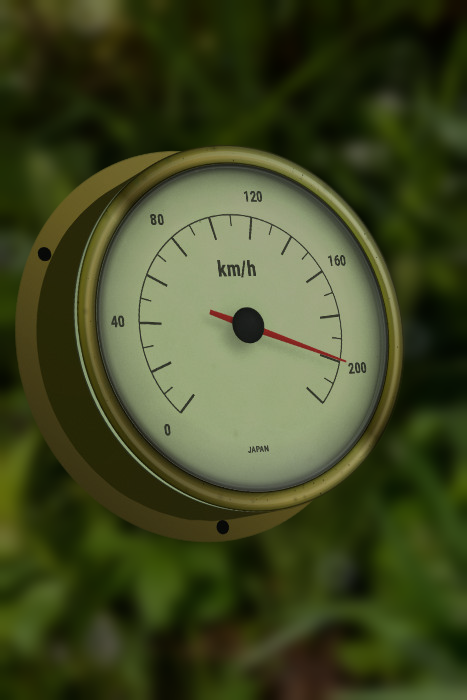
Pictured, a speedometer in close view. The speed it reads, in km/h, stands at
200 km/h
